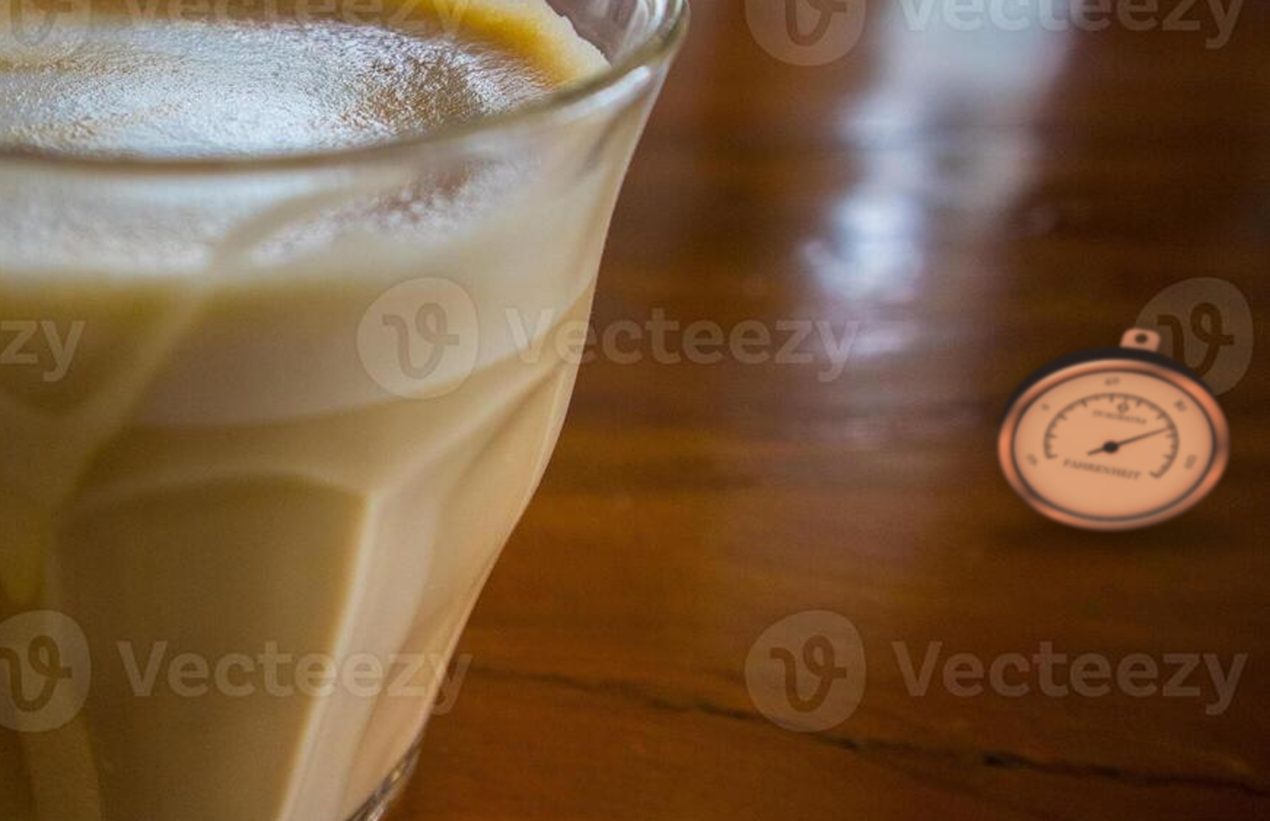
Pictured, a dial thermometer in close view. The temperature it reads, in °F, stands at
90 °F
